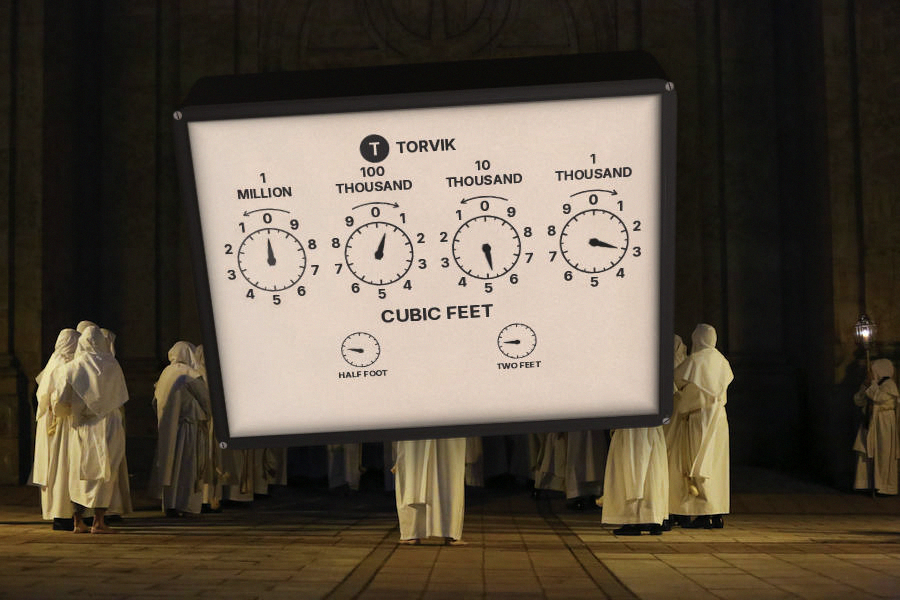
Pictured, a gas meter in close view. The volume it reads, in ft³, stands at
5300 ft³
